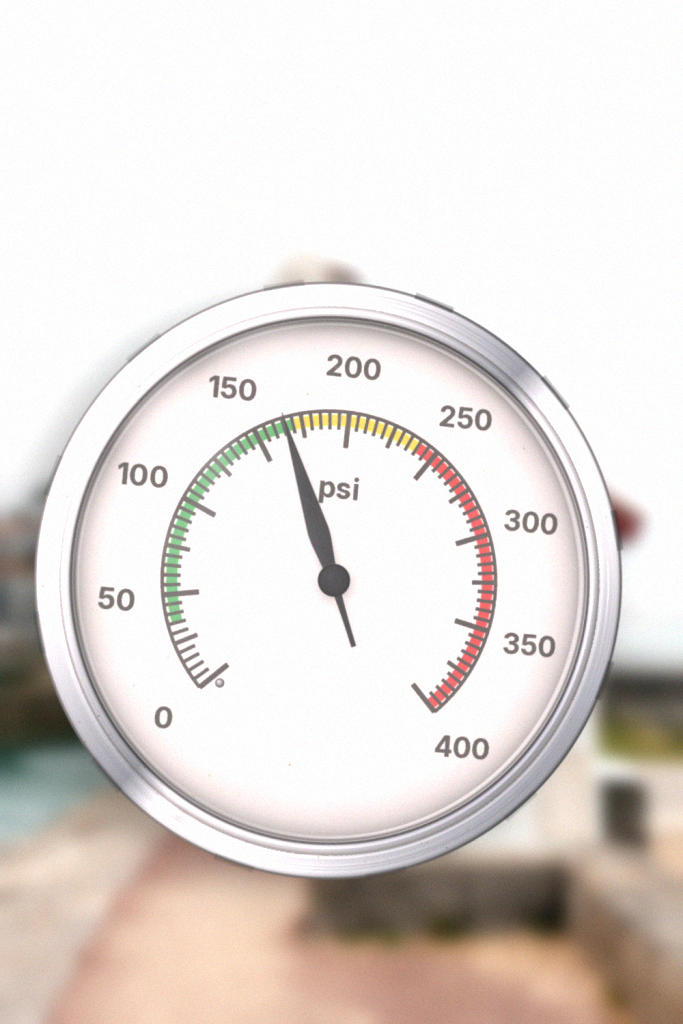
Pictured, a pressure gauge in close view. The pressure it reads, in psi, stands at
165 psi
